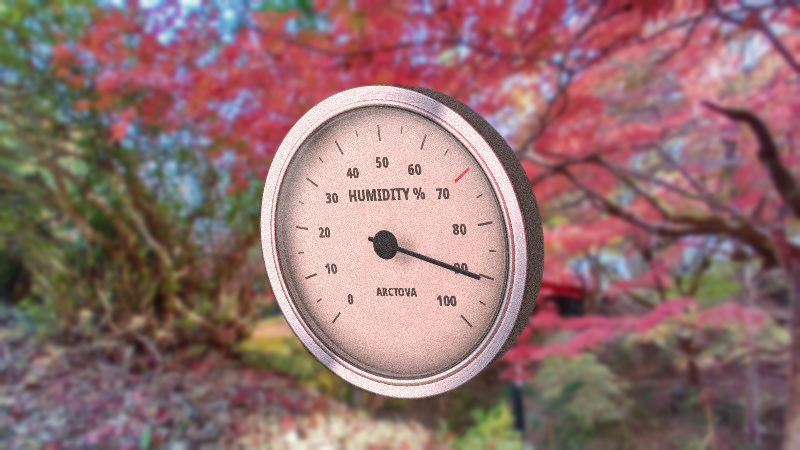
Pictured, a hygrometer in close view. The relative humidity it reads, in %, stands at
90 %
